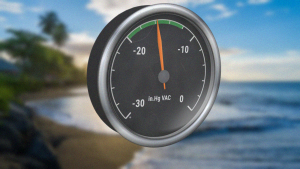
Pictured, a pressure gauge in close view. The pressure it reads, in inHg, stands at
-16 inHg
